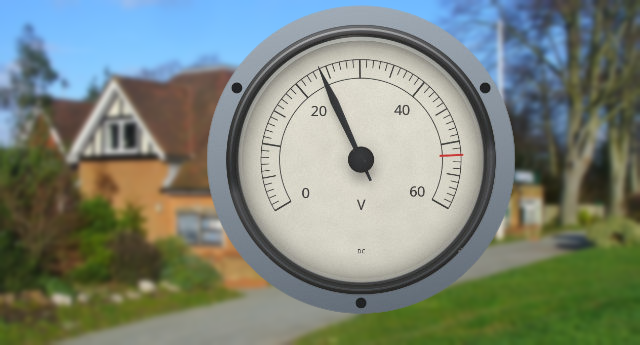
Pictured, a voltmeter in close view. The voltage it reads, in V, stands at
24 V
